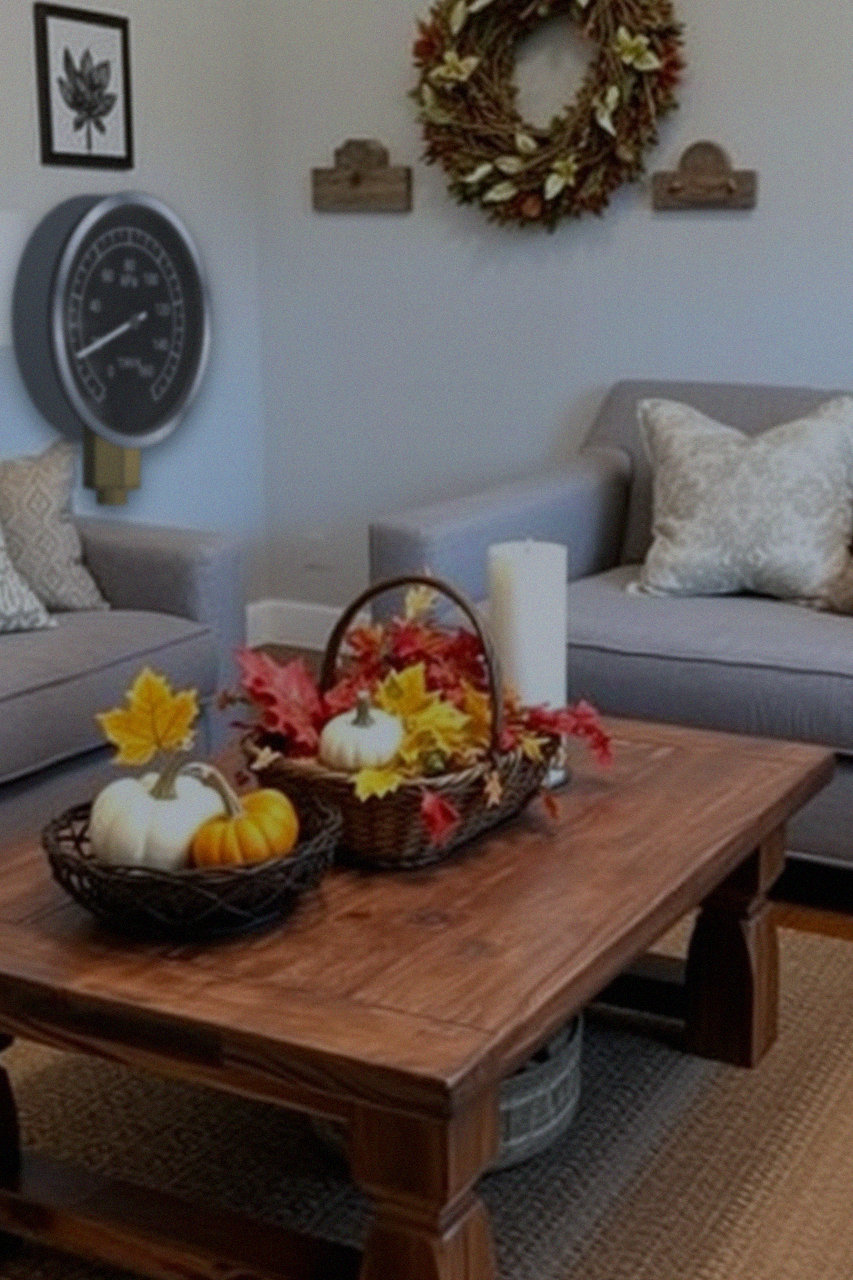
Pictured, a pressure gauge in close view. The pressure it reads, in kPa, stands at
20 kPa
